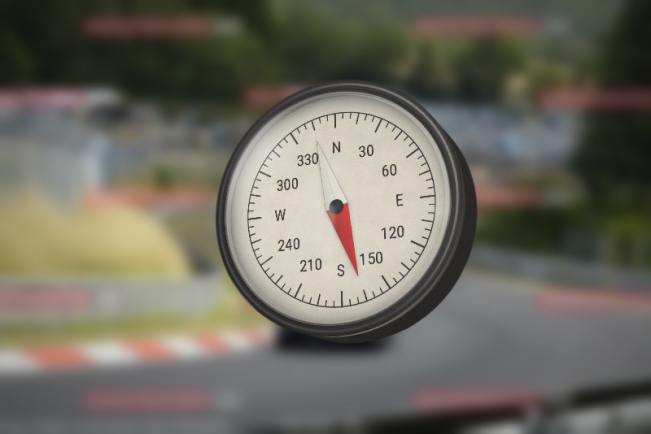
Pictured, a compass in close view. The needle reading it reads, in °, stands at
165 °
